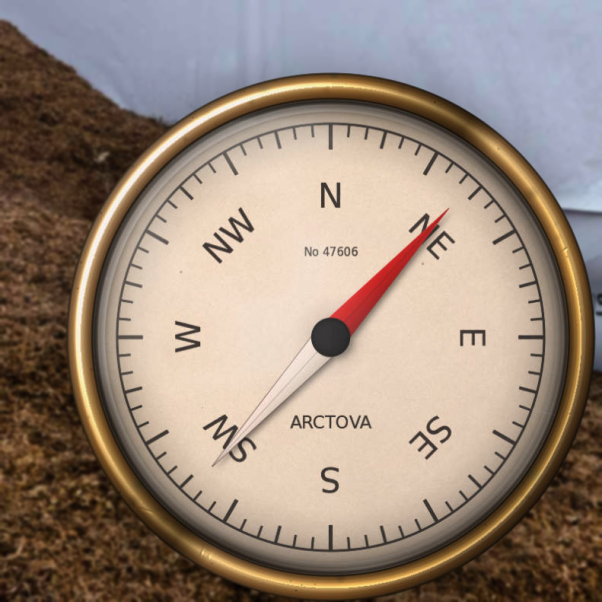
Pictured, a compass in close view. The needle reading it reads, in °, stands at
42.5 °
